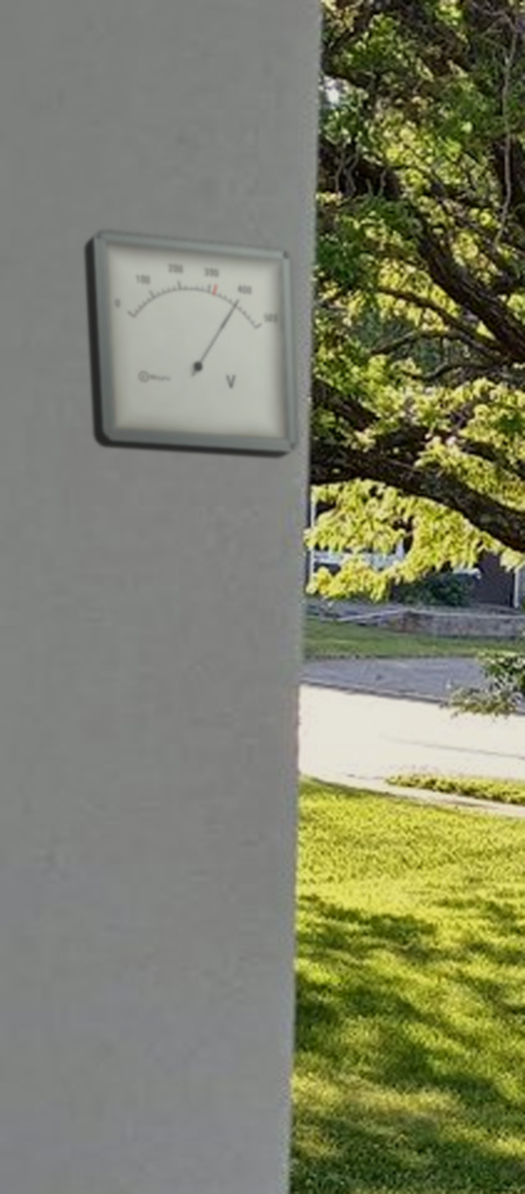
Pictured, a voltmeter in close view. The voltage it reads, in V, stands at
400 V
